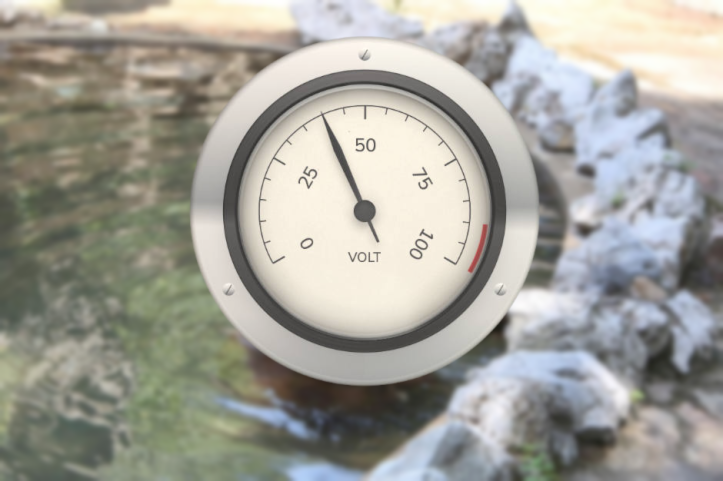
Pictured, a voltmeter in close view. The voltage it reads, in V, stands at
40 V
